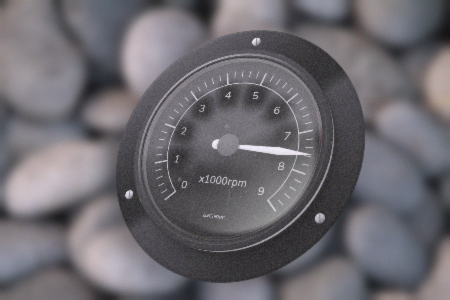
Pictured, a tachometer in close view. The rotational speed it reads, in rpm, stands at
7600 rpm
